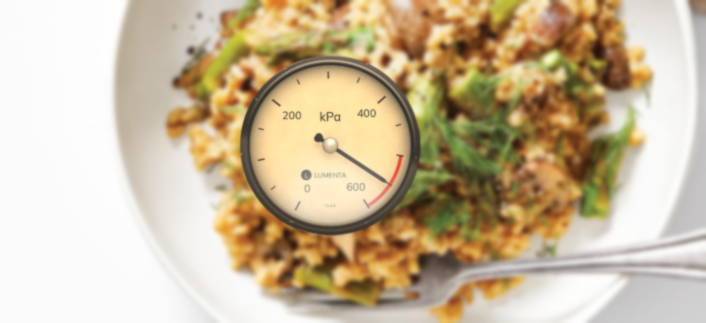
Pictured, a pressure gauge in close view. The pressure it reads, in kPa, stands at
550 kPa
